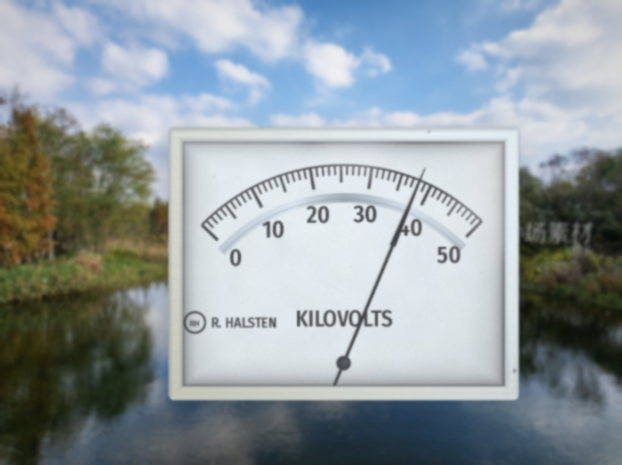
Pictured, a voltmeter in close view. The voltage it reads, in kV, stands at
38 kV
